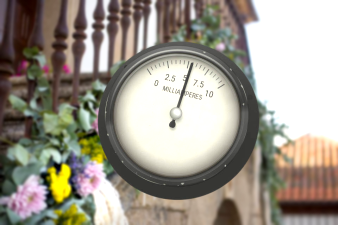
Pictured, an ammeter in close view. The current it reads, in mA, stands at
5.5 mA
